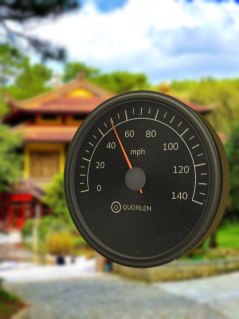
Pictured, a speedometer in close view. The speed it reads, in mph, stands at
50 mph
